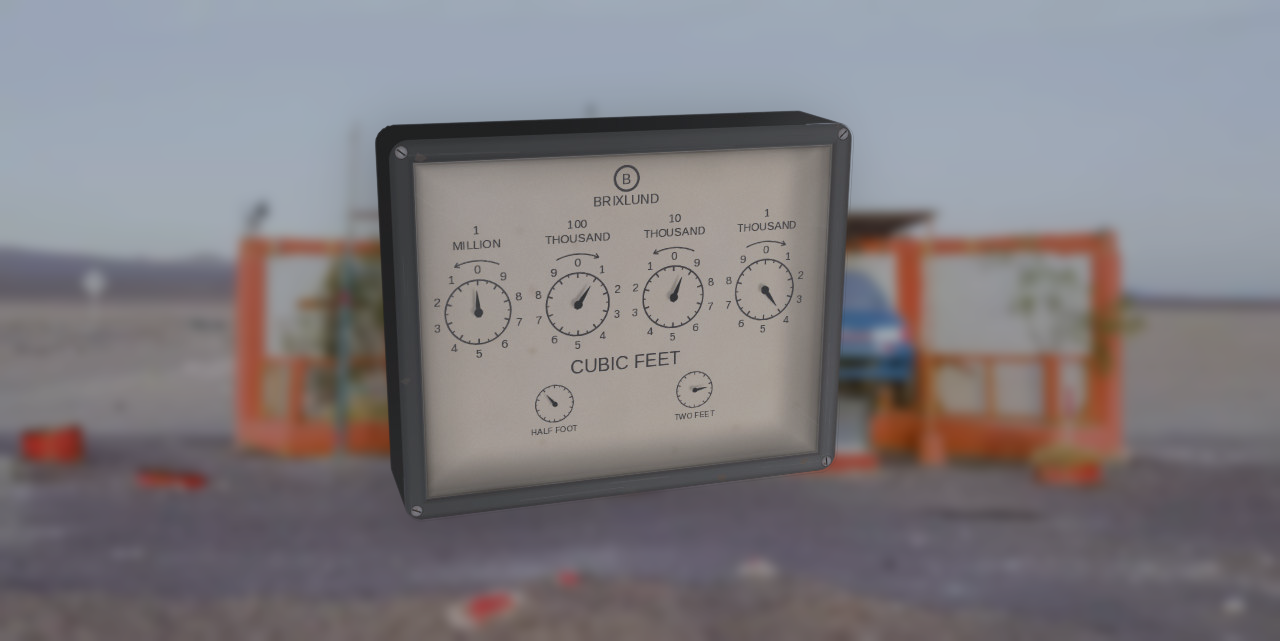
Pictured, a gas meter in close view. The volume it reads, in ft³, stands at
9400 ft³
